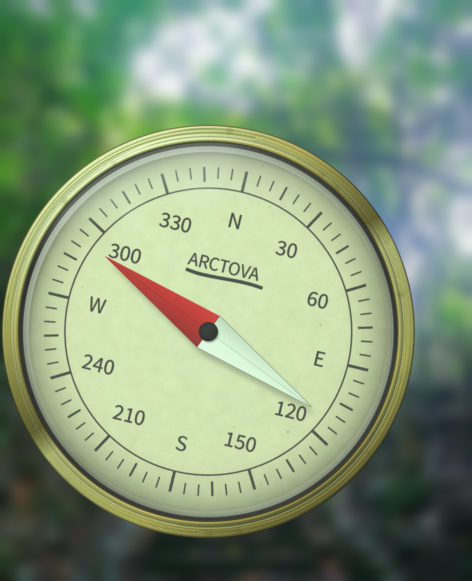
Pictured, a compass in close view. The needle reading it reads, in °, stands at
292.5 °
